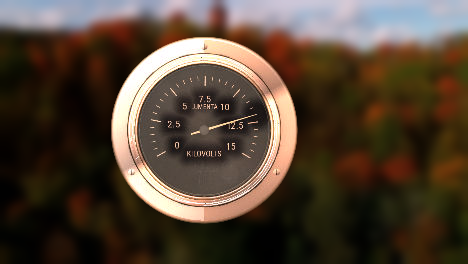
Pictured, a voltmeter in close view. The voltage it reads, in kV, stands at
12 kV
